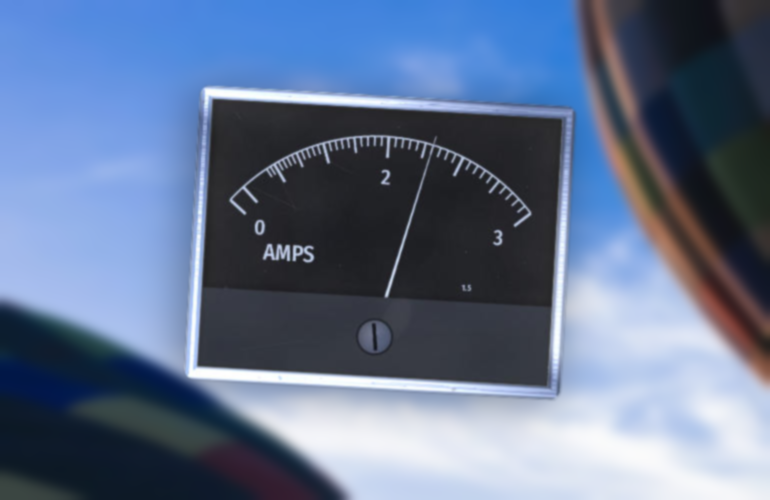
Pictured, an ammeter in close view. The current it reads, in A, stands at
2.3 A
